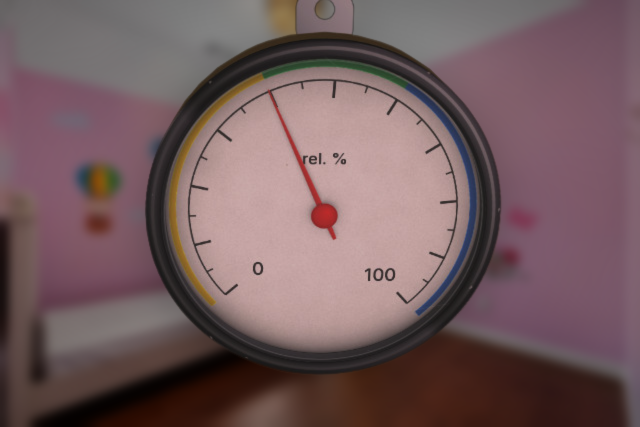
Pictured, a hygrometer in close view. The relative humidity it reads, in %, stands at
40 %
